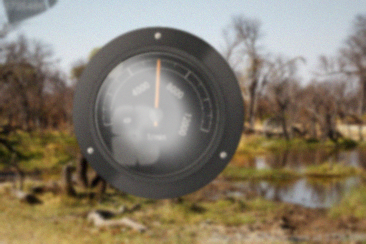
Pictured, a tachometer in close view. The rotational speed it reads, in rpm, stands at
6000 rpm
